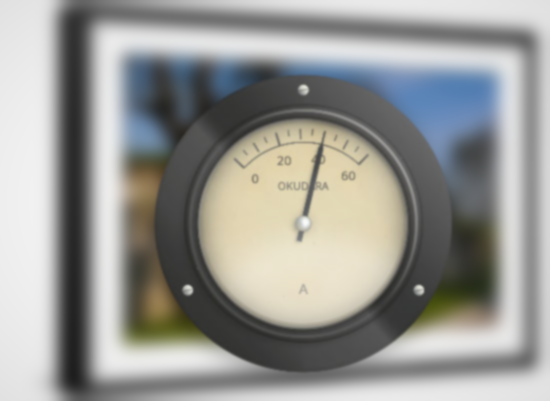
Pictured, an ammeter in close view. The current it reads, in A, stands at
40 A
